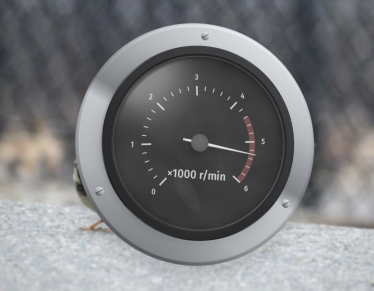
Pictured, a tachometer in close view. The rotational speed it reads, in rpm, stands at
5300 rpm
